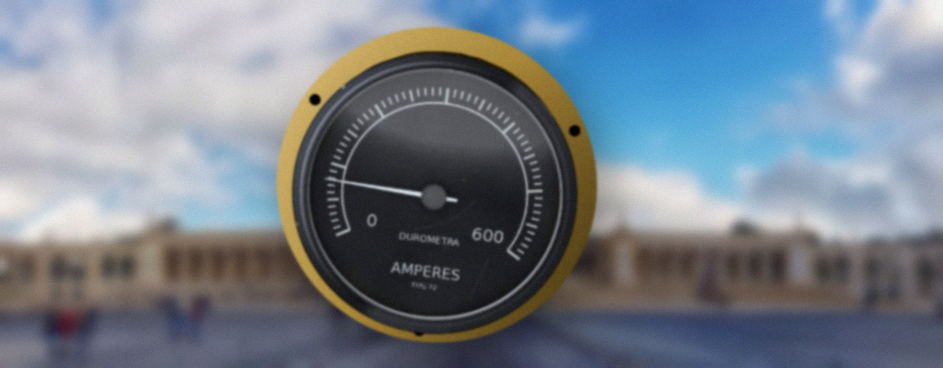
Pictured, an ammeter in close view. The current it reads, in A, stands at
80 A
